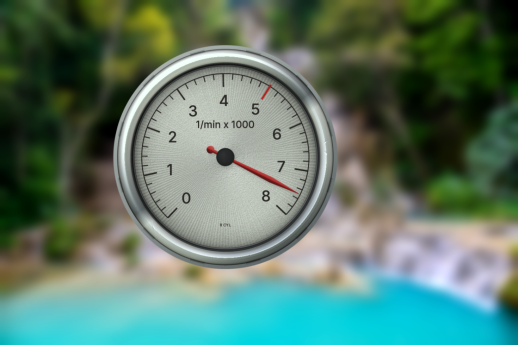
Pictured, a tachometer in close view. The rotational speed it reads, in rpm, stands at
7500 rpm
